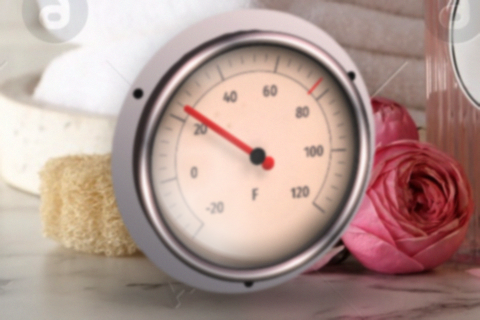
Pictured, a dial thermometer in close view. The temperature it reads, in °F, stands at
24 °F
